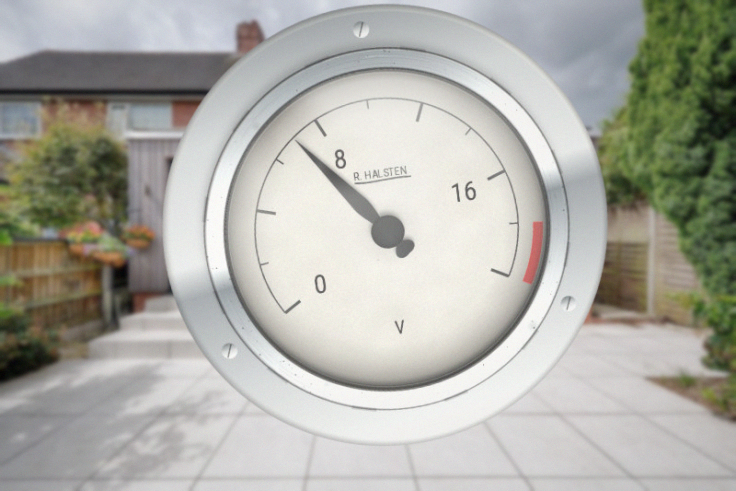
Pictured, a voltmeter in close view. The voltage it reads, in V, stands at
7 V
